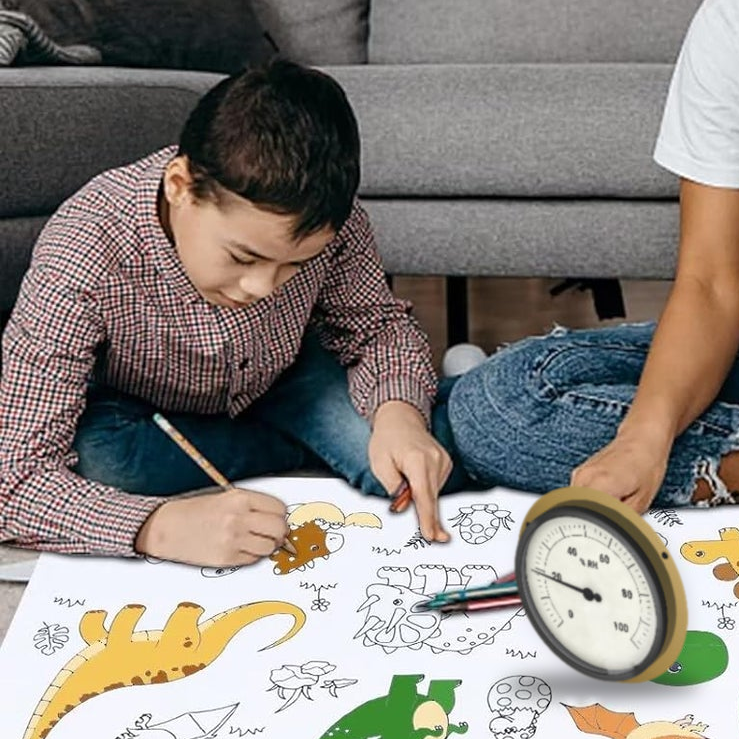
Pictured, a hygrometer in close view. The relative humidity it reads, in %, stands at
20 %
